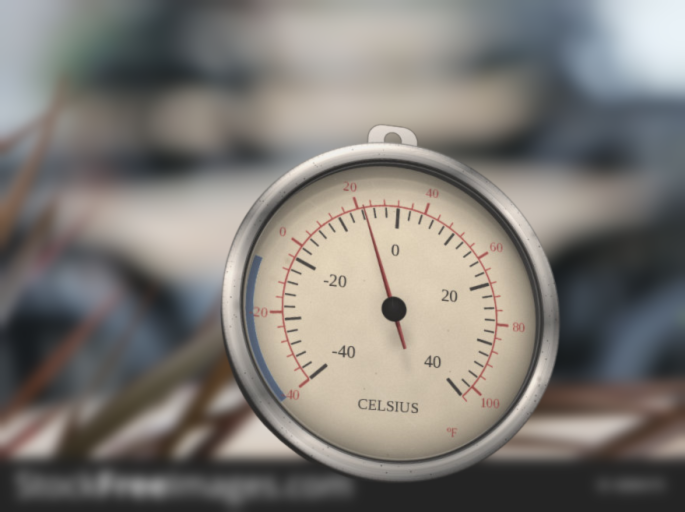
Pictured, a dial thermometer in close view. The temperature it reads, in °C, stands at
-6 °C
